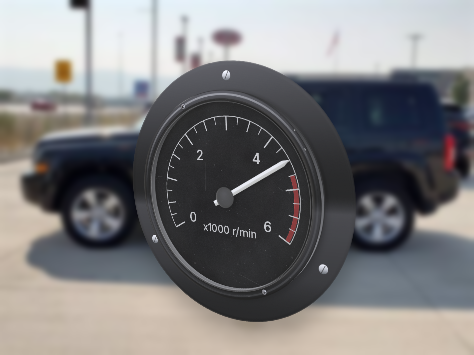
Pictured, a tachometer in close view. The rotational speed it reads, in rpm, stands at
4500 rpm
